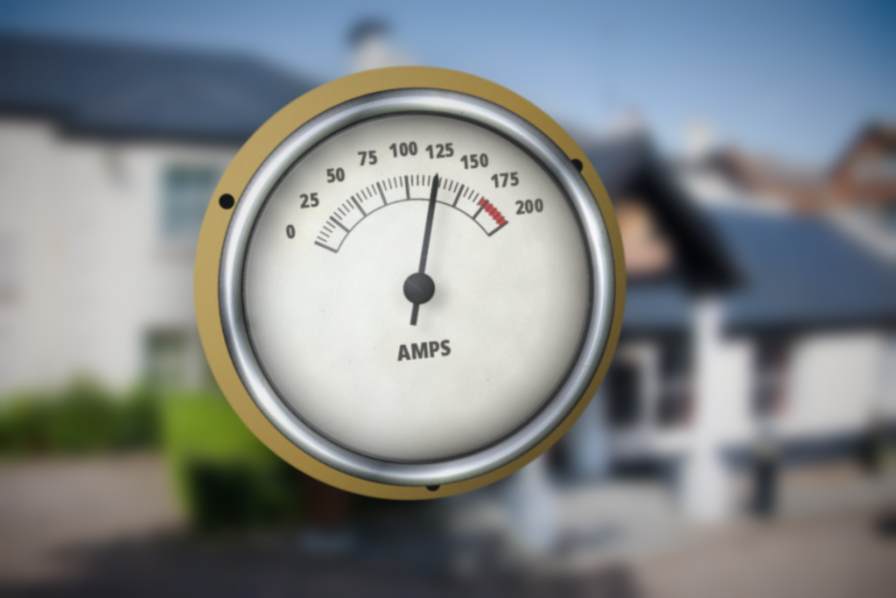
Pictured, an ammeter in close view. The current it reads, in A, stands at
125 A
